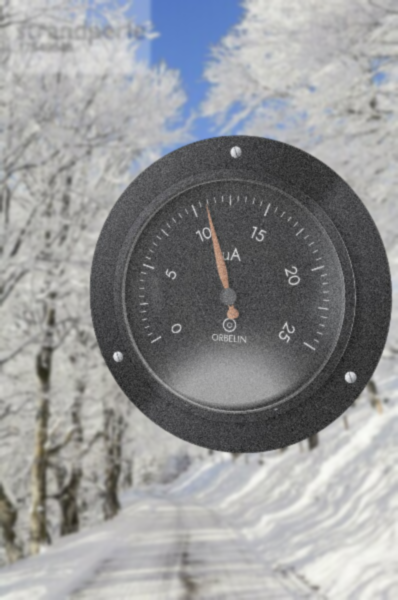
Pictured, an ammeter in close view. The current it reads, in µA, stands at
11 µA
